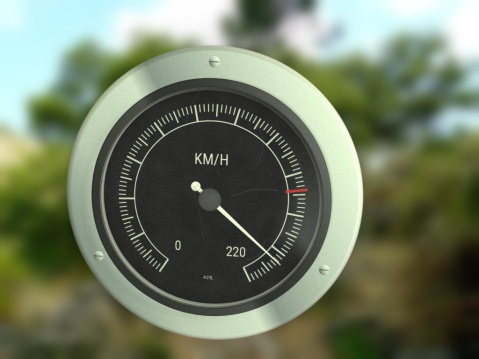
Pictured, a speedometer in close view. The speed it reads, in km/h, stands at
204 km/h
